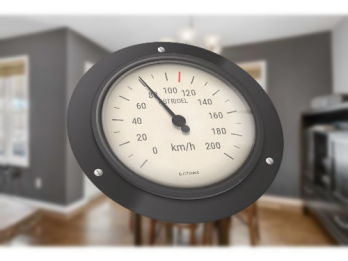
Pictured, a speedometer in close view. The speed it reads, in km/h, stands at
80 km/h
